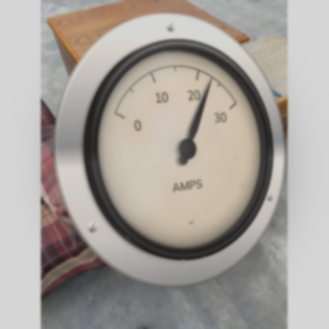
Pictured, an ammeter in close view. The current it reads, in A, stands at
22.5 A
